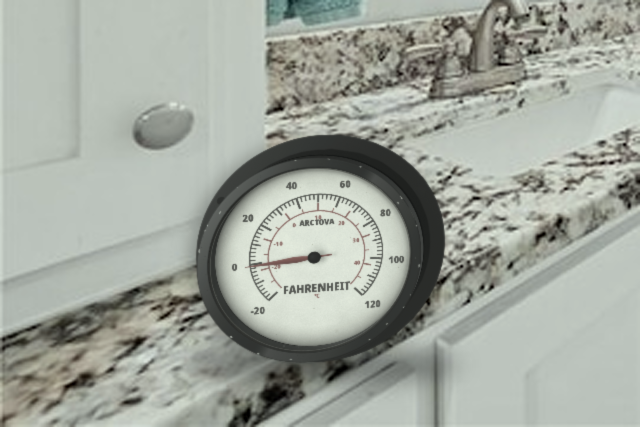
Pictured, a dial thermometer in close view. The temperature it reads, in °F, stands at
0 °F
